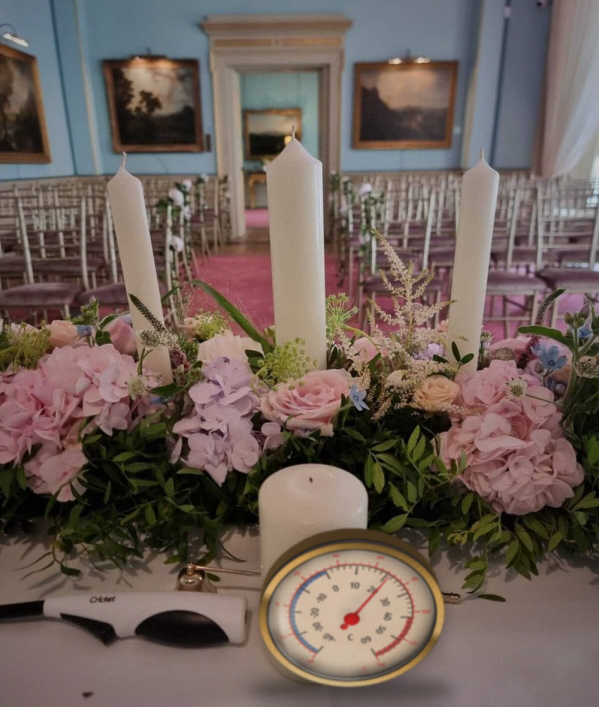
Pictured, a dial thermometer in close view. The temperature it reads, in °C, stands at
20 °C
